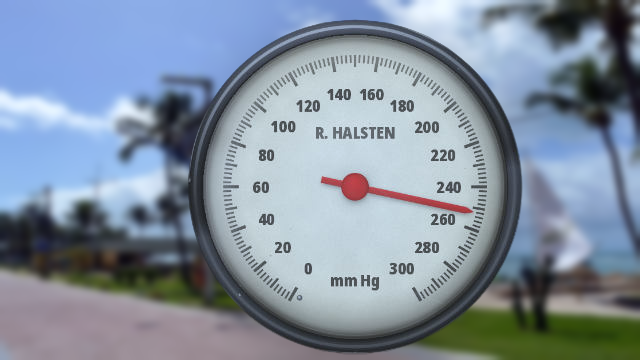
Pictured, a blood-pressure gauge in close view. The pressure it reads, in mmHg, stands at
252 mmHg
